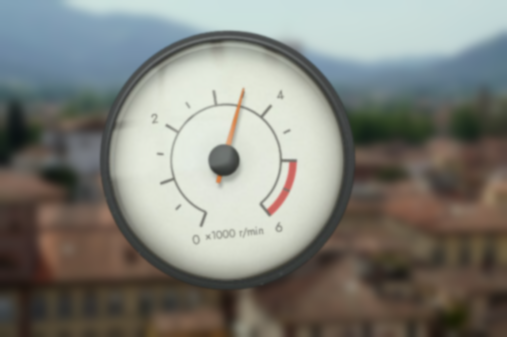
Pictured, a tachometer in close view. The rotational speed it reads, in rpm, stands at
3500 rpm
